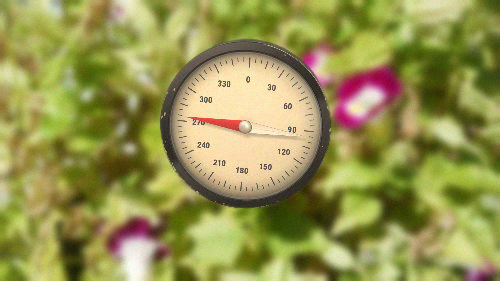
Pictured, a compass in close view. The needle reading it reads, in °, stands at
275 °
